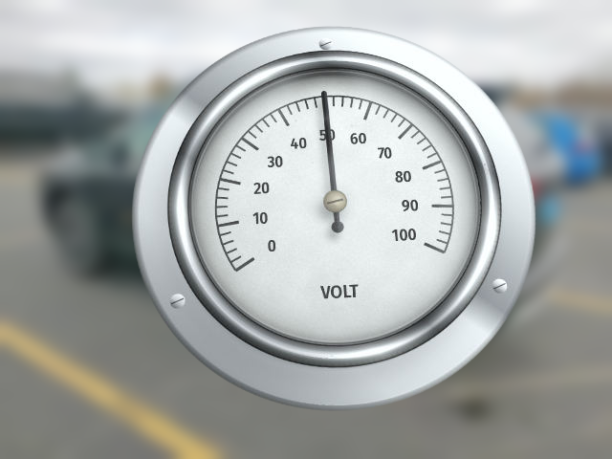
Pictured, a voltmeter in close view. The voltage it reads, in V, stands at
50 V
